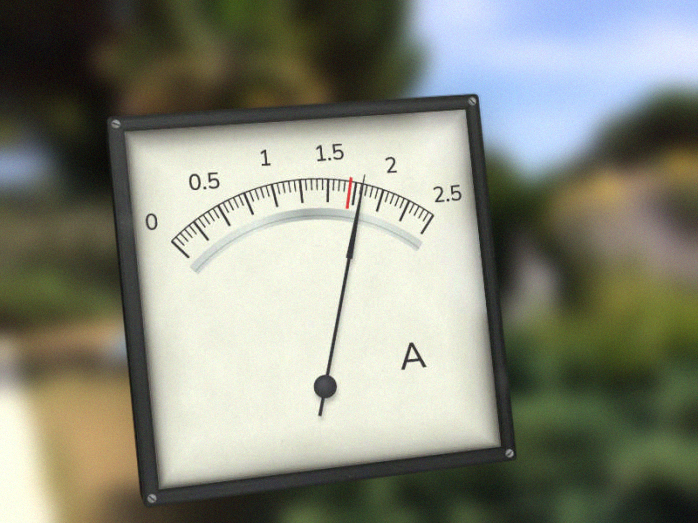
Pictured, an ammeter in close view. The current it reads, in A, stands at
1.8 A
